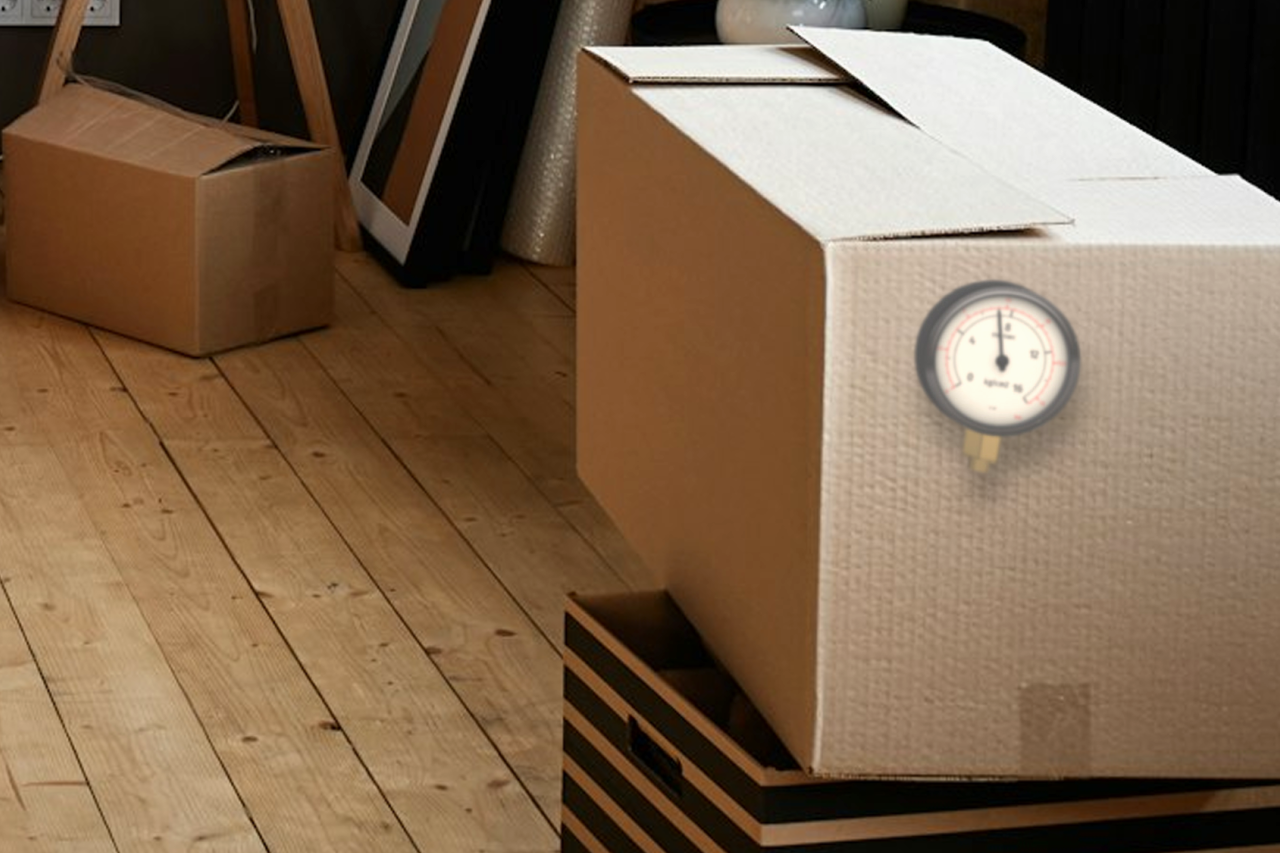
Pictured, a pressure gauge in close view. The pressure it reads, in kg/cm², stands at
7 kg/cm²
